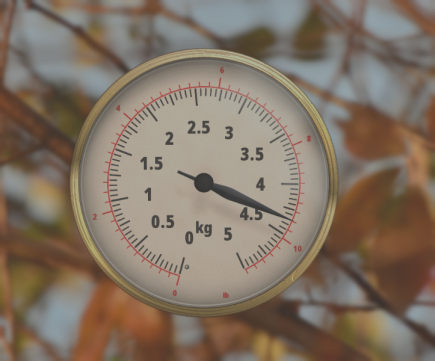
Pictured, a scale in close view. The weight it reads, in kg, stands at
4.35 kg
